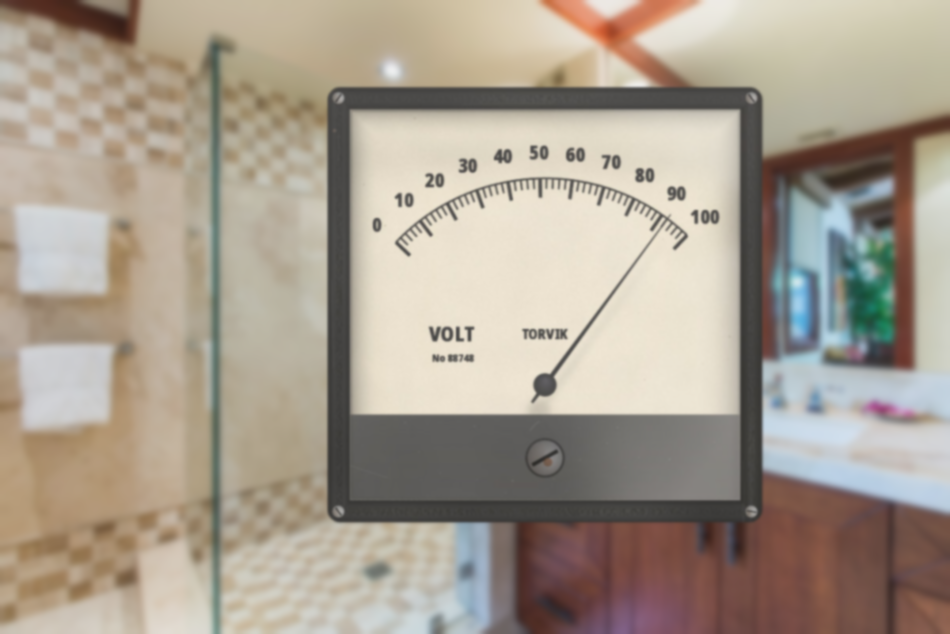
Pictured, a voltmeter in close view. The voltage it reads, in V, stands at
92 V
